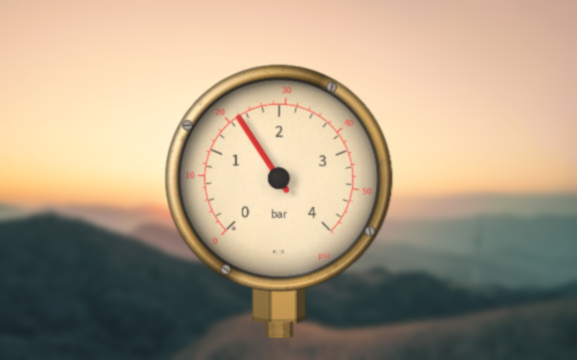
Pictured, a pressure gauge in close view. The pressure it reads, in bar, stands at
1.5 bar
